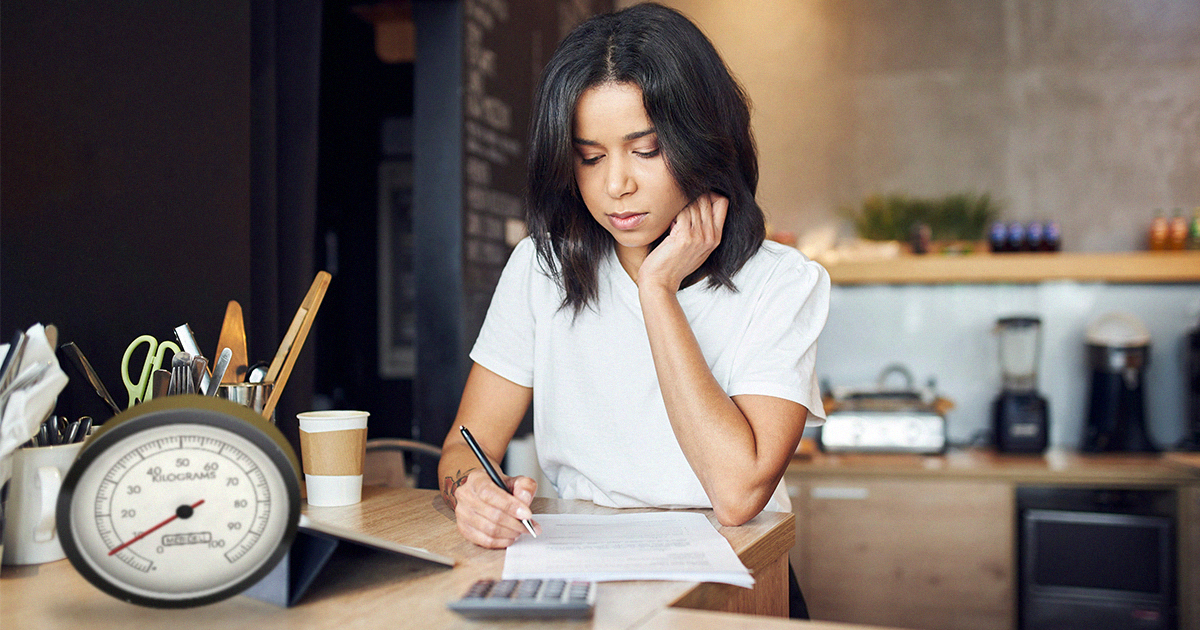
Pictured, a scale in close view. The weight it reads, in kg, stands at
10 kg
